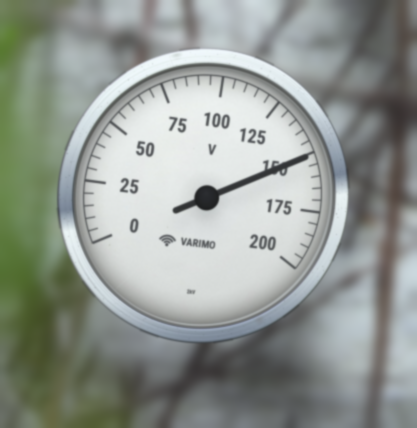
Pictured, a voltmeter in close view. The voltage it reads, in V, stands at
150 V
